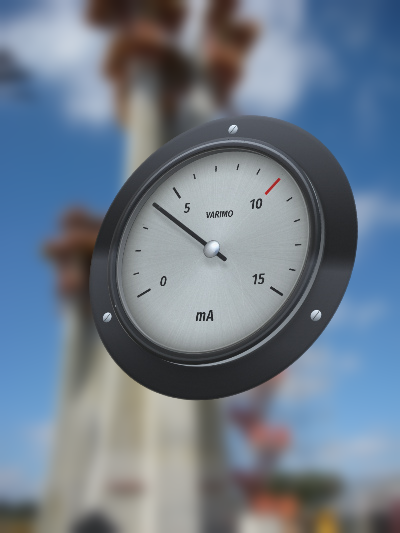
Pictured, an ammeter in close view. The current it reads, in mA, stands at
4 mA
